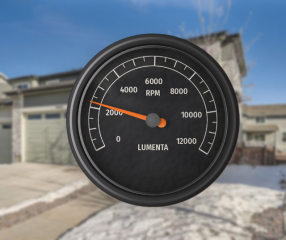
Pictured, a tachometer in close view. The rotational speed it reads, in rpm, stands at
2250 rpm
